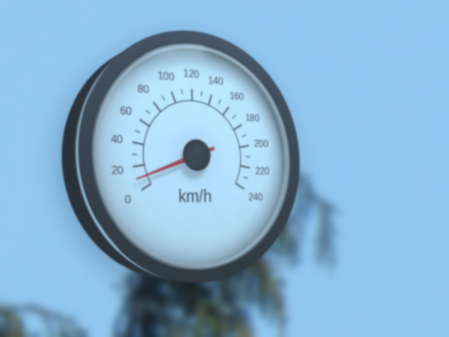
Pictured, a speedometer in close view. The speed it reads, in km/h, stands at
10 km/h
